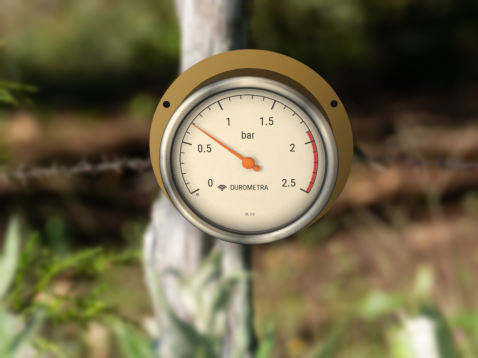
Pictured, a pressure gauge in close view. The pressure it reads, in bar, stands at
0.7 bar
